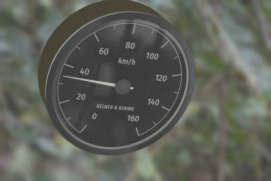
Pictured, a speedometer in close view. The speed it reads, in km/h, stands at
35 km/h
